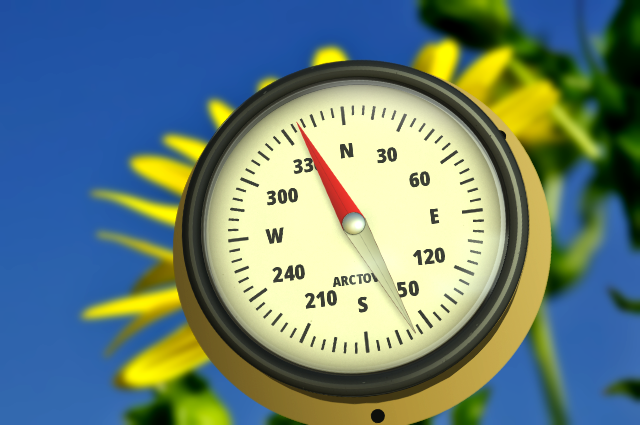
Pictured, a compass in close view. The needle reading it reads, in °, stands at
337.5 °
